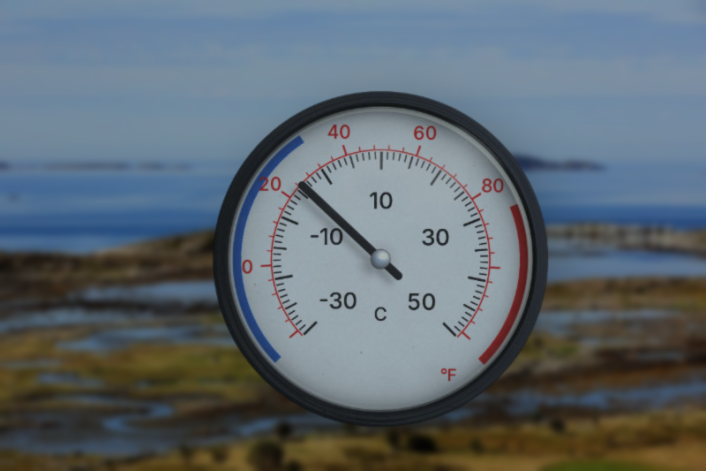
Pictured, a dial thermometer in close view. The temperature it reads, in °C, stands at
-4 °C
